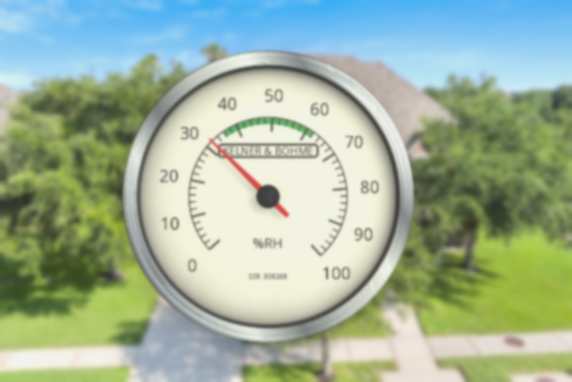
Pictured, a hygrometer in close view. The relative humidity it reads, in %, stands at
32 %
